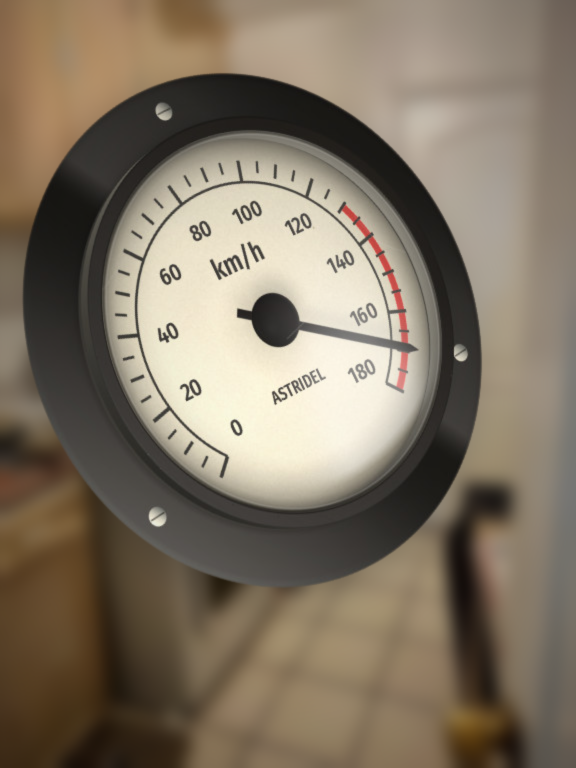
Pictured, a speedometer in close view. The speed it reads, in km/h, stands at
170 km/h
